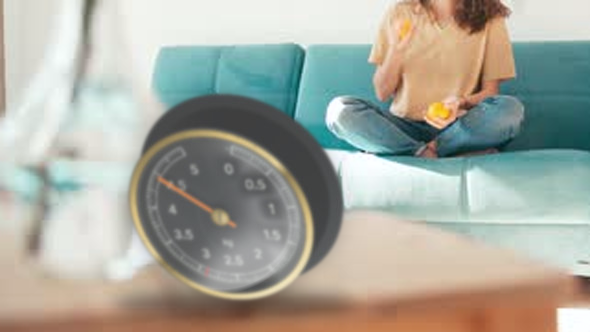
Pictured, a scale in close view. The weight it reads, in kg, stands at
4.5 kg
